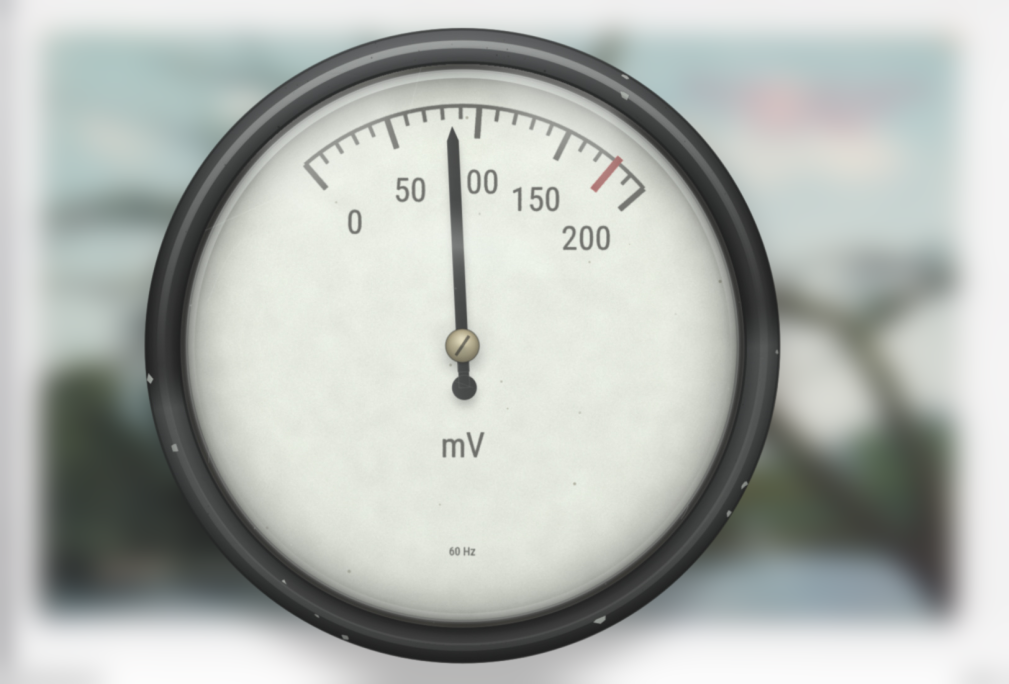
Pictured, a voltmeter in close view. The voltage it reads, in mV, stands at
85 mV
